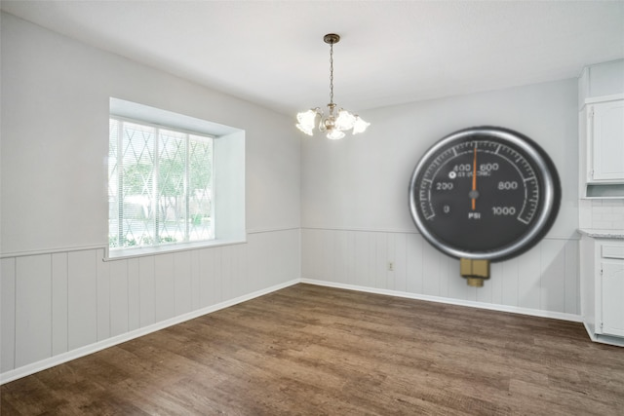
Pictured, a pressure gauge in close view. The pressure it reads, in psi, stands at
500 psi
